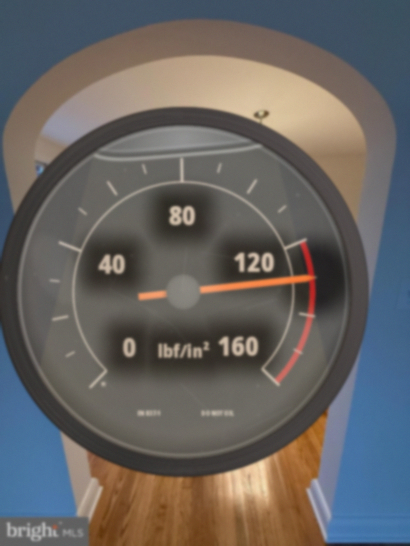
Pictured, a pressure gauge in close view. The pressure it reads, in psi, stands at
130 psi
